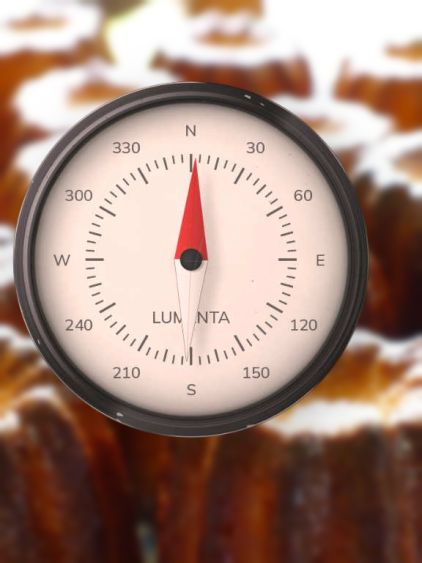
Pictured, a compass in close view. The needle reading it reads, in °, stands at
2.5 °
